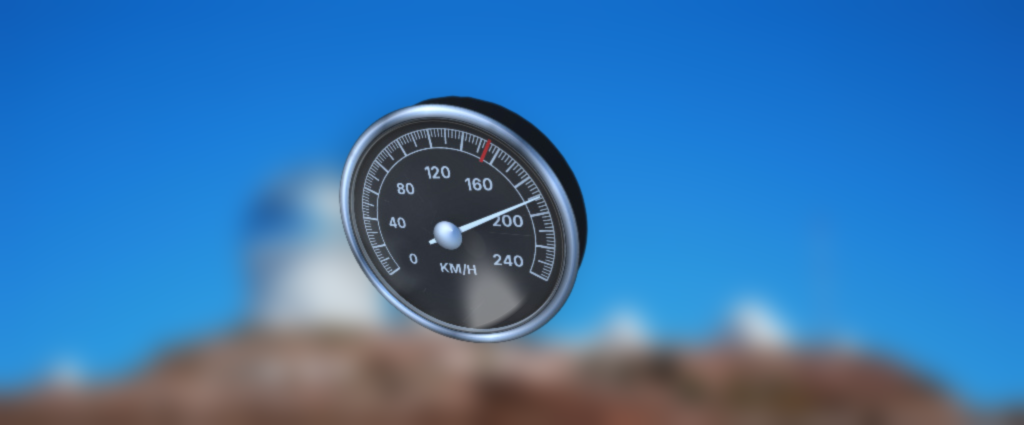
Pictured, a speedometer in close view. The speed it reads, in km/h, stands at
190 km/h
